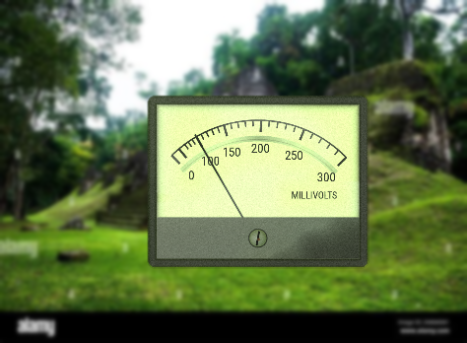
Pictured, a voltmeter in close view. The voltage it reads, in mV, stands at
100 mV
